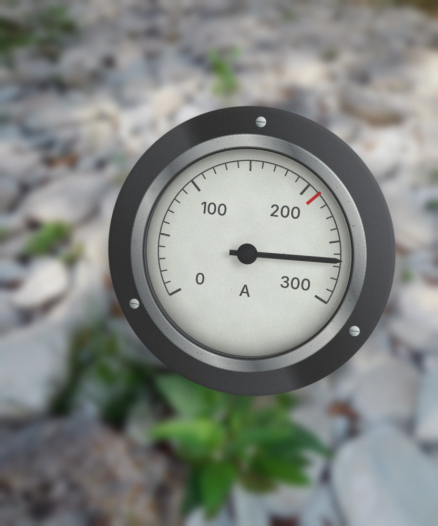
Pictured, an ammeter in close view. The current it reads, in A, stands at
265 A
